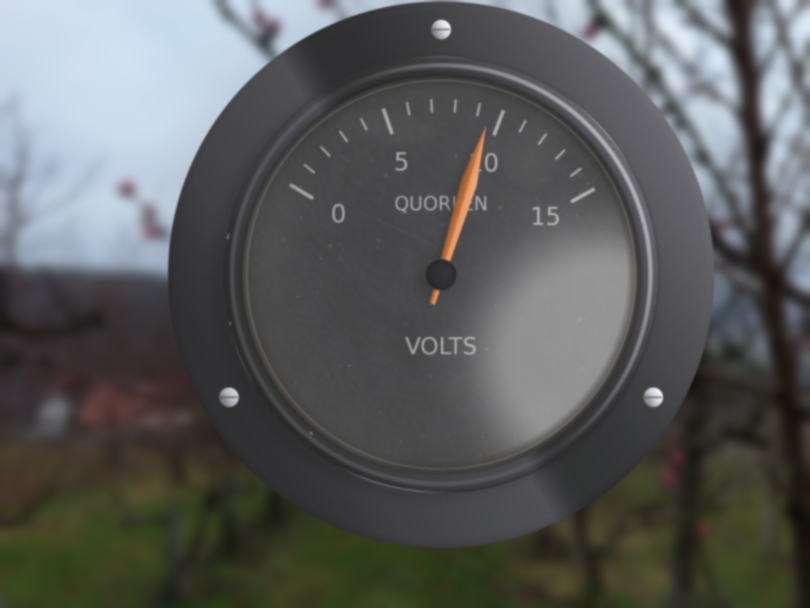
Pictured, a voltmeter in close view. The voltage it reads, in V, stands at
9.5 V
